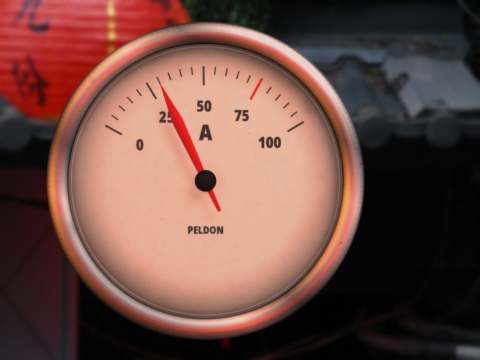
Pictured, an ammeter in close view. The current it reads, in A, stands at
30 A
